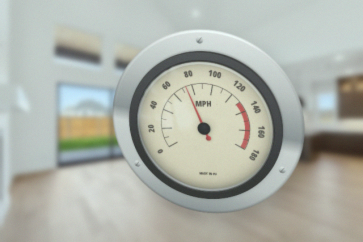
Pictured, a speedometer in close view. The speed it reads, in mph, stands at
75 mph
